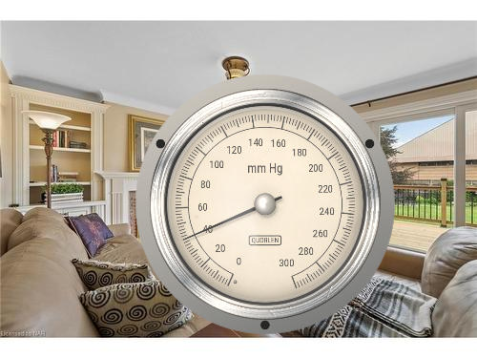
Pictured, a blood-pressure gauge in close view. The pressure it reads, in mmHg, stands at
40 mmHg
